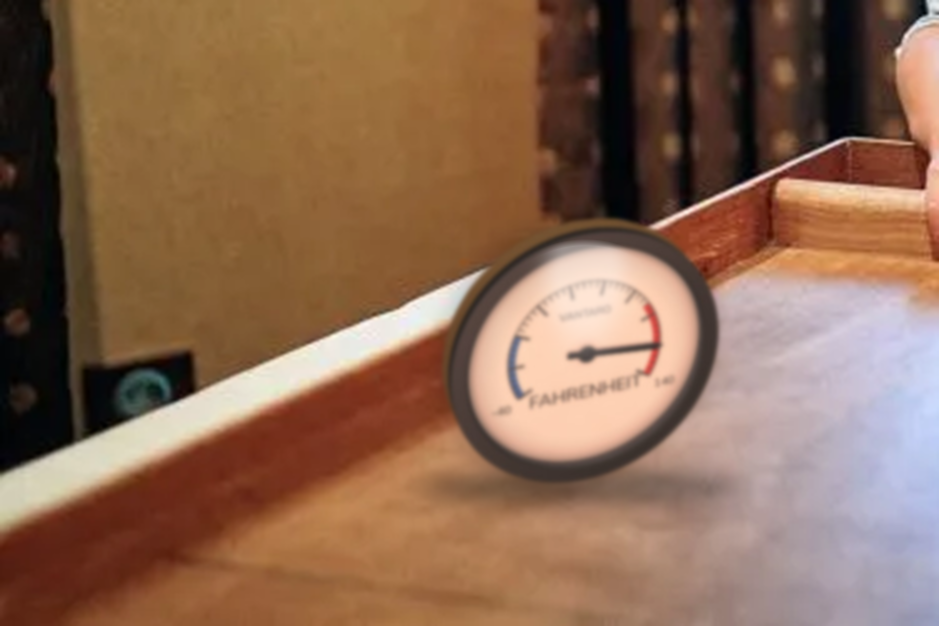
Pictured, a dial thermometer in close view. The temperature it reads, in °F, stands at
120 °F
